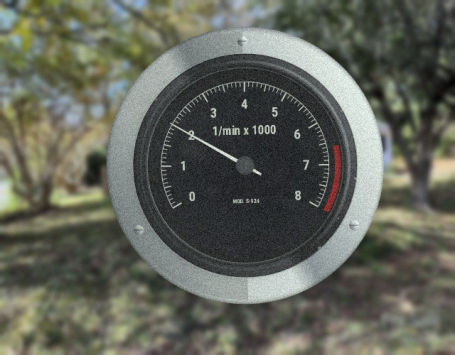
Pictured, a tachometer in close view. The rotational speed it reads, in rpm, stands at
2000 rpm
